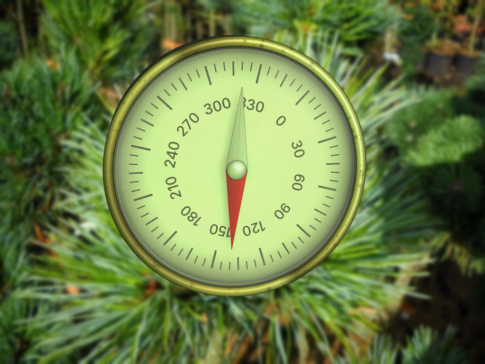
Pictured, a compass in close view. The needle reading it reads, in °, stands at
140 °
